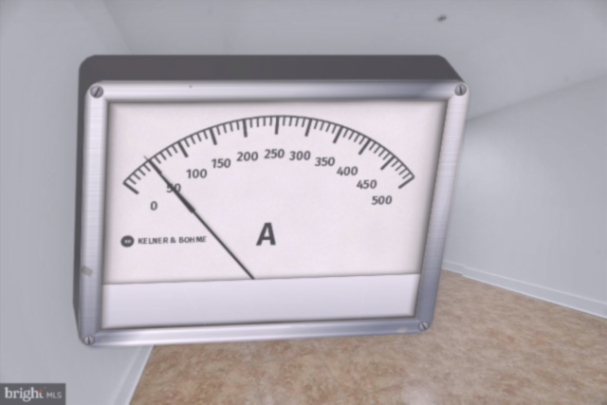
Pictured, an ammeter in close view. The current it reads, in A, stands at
50 A
